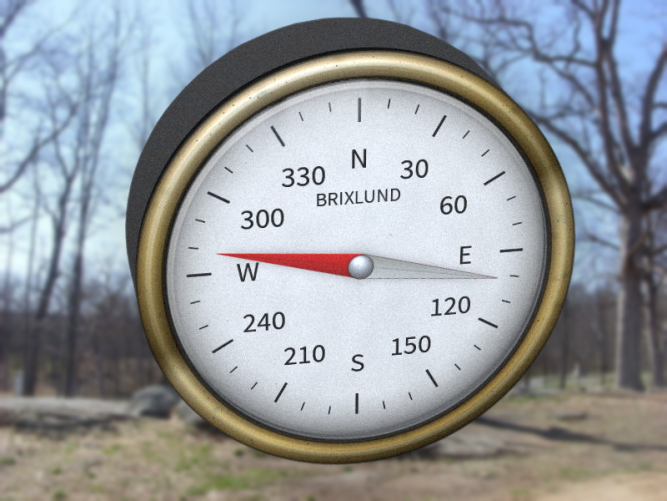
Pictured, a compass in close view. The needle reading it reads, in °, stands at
280 °
